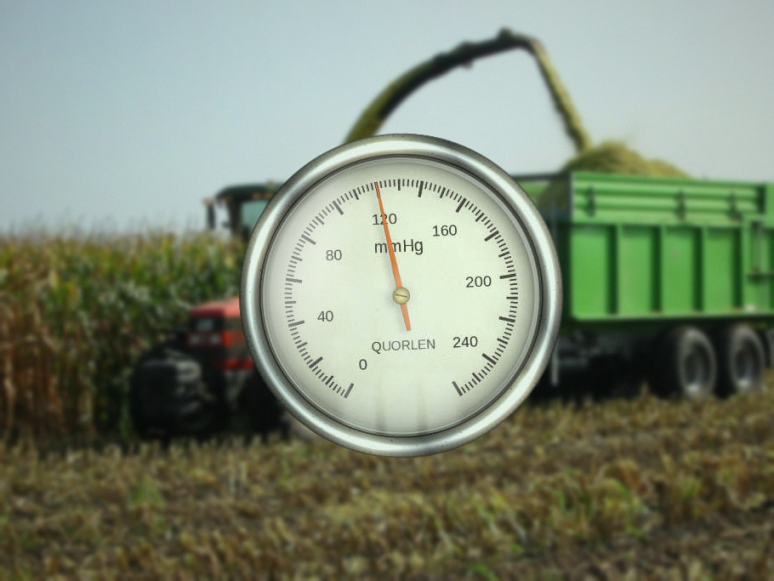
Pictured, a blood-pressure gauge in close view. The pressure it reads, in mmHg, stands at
120 mmHg
